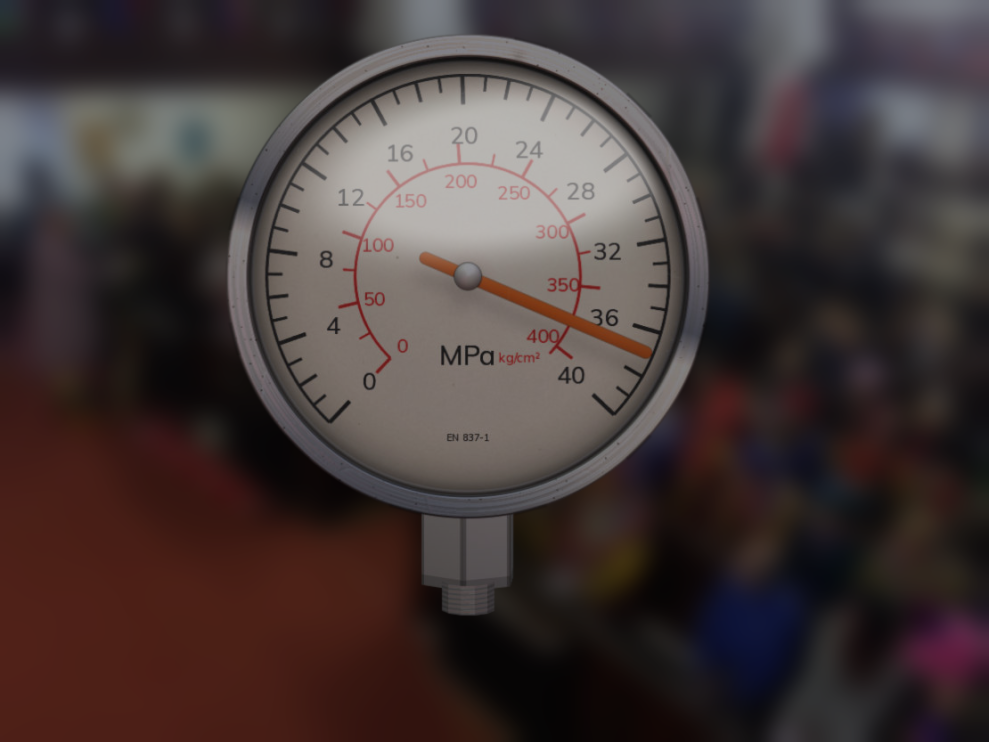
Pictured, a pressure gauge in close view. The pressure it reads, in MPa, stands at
37 MPa
